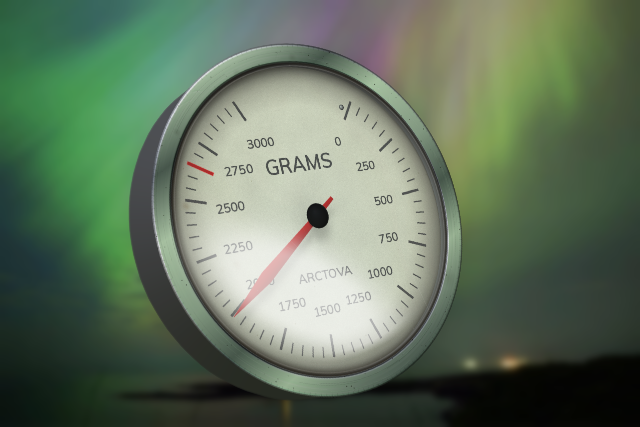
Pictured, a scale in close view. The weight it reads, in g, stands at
2000 g
